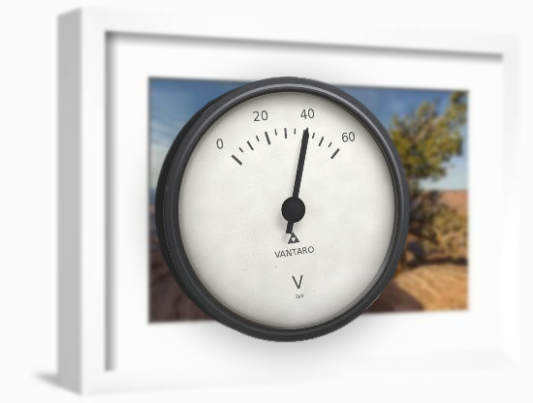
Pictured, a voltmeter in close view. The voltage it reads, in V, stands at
40 V
